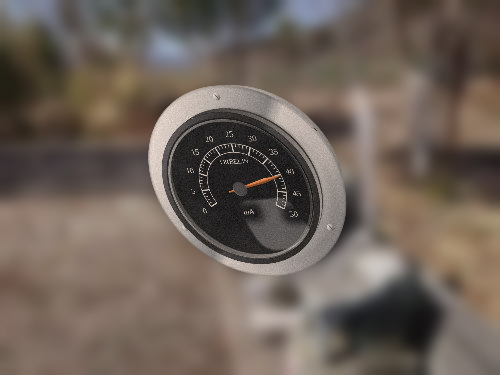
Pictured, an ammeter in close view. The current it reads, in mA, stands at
40 mA
